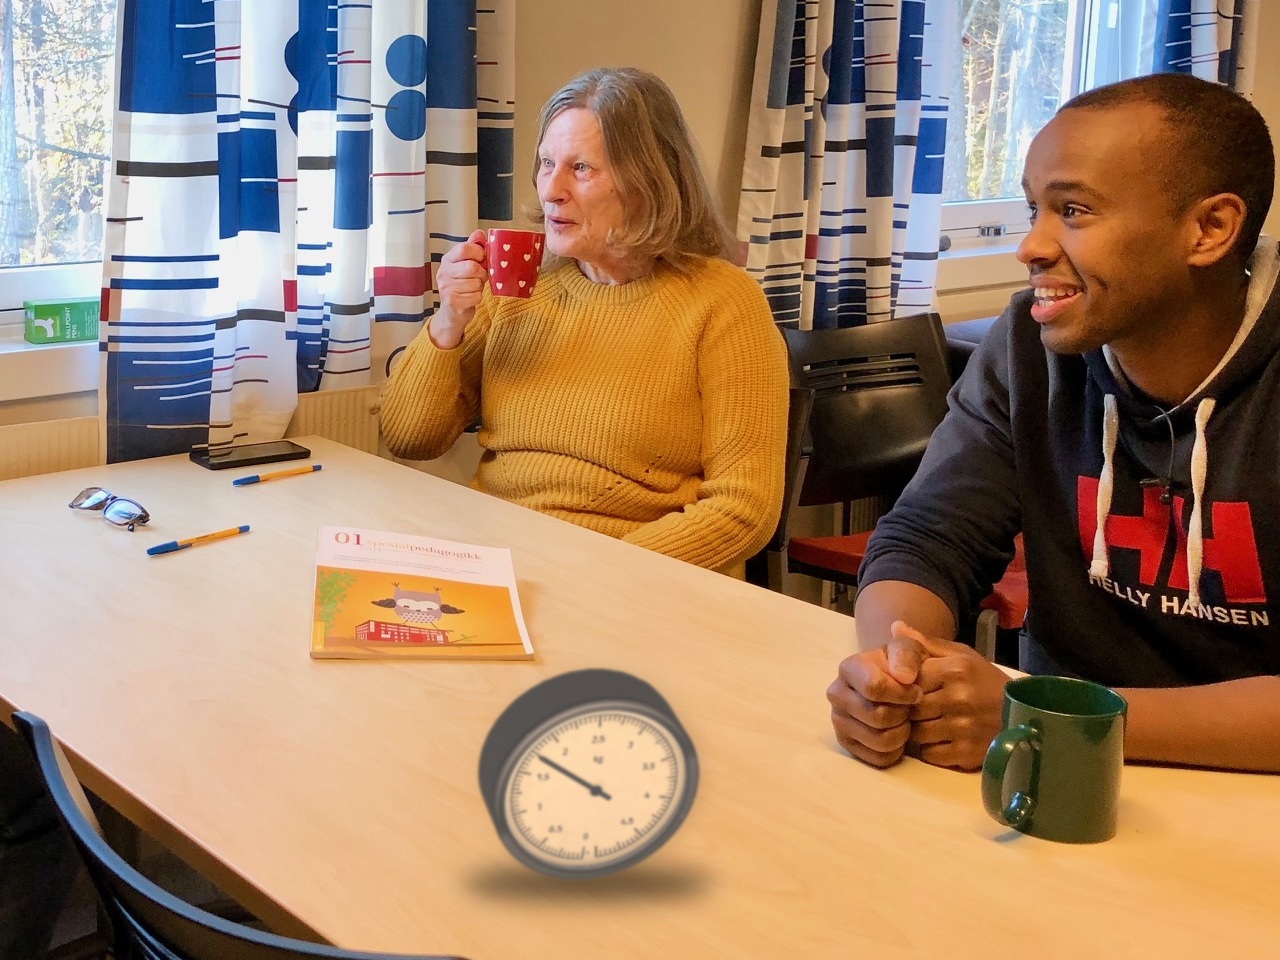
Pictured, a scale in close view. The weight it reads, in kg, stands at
1.75 kg
